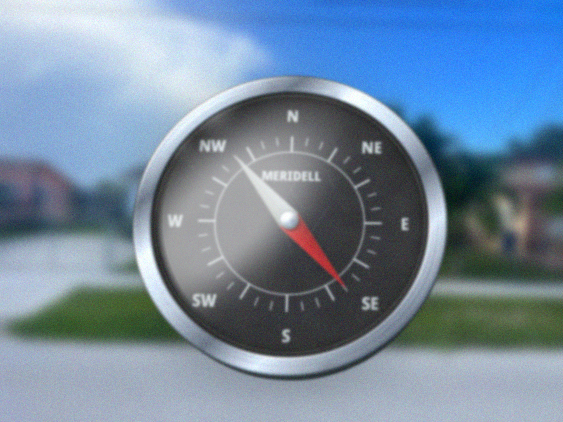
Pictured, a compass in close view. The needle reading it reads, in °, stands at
140 °
